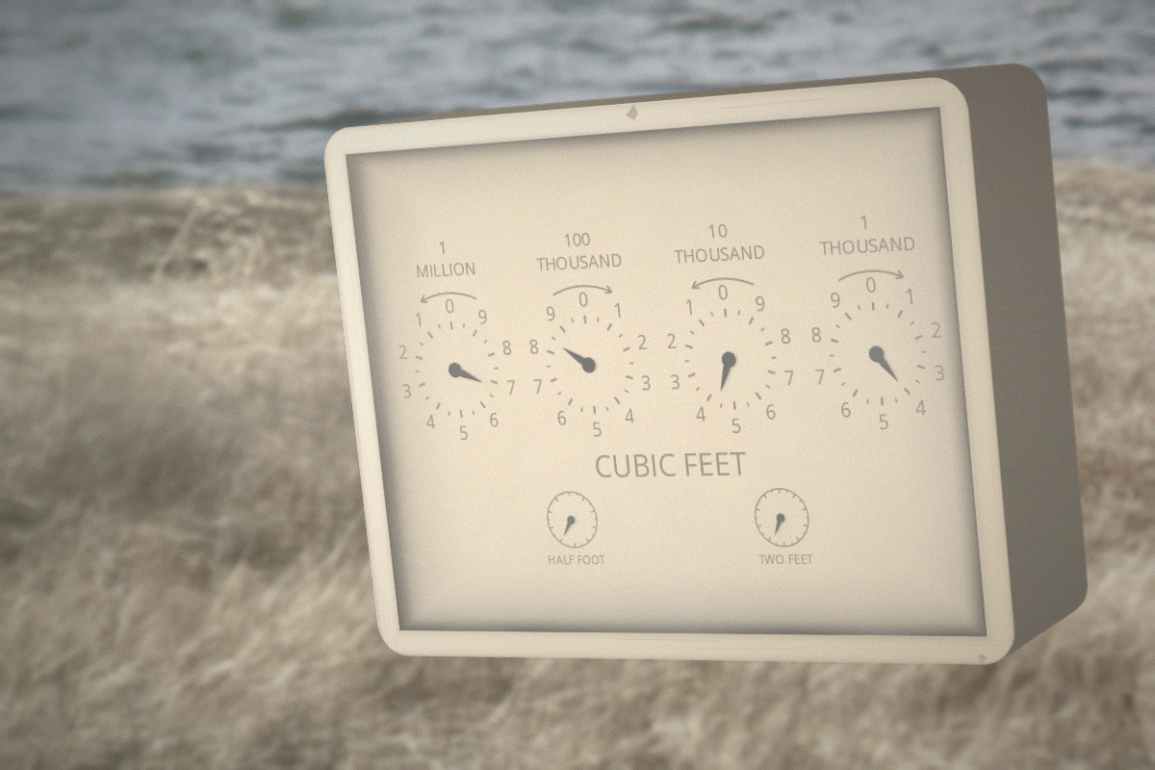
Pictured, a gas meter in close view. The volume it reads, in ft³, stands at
684400 ft³
